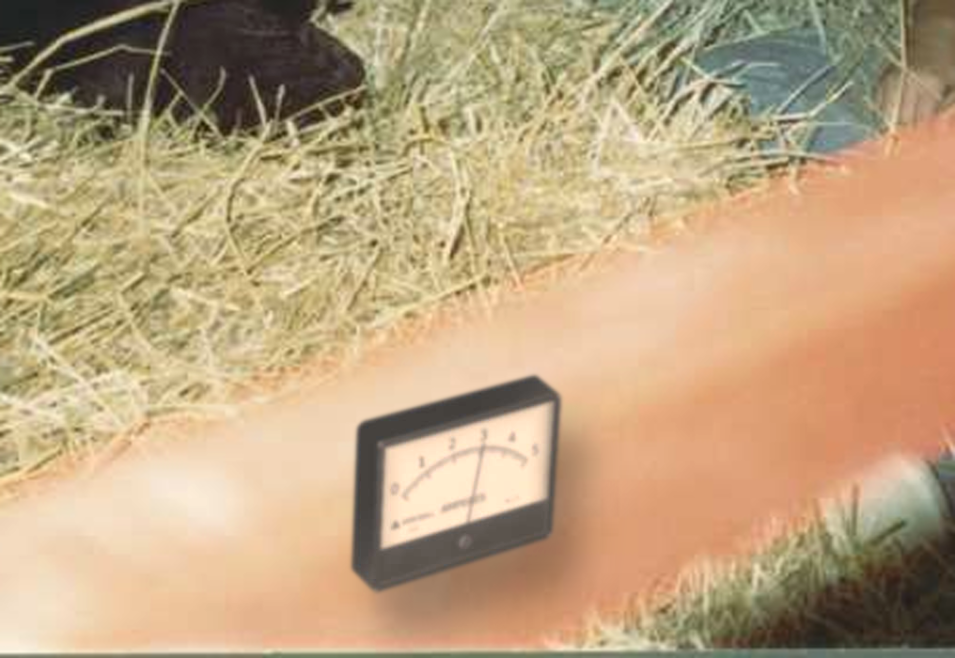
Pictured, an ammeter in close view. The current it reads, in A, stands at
3 A
